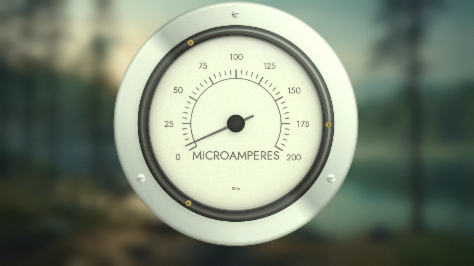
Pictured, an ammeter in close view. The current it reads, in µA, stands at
5 µA
